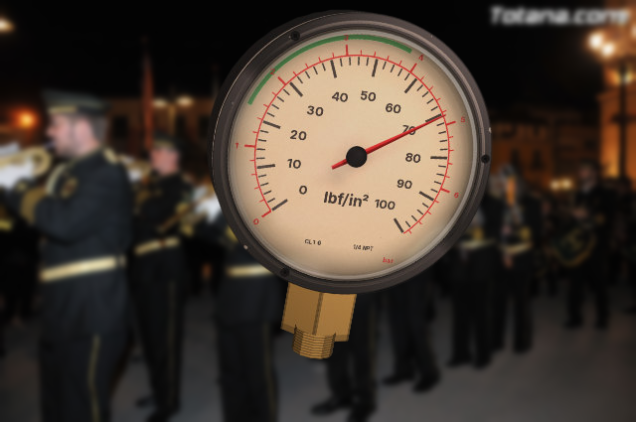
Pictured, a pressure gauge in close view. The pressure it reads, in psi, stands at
70 psi
